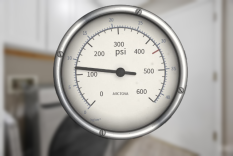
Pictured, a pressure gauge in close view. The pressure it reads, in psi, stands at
120 psi
